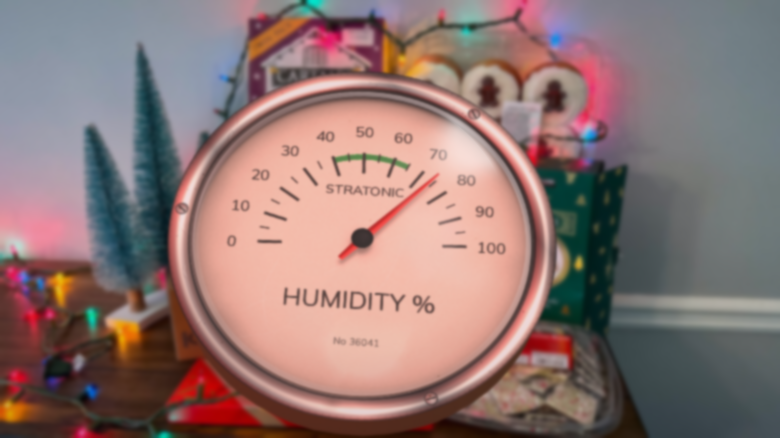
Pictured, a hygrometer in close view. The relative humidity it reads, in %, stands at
75 %
